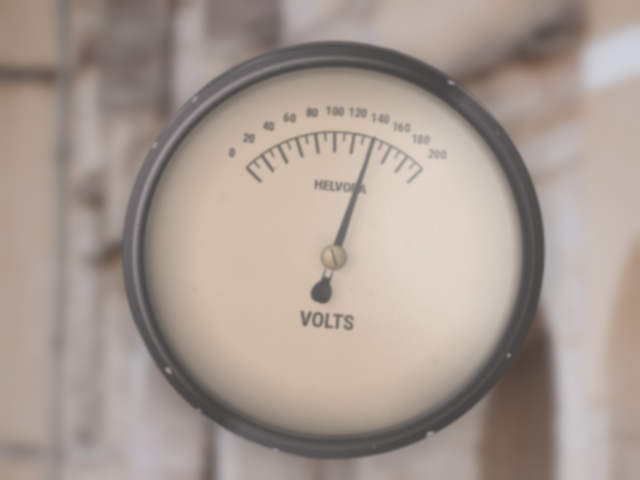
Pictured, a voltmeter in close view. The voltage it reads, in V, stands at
140 V
